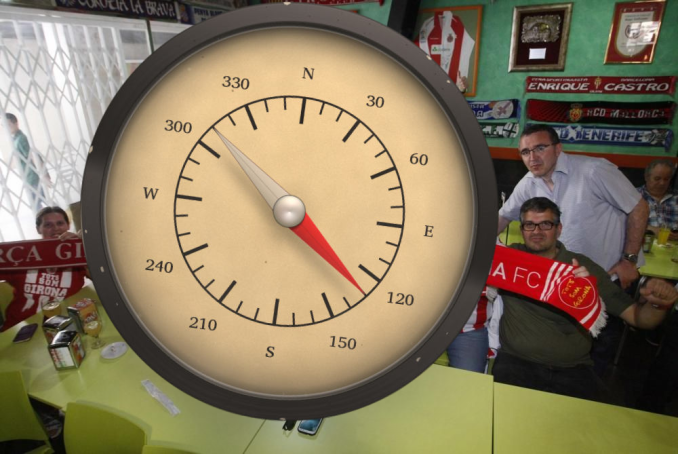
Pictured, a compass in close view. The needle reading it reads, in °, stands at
130 °
